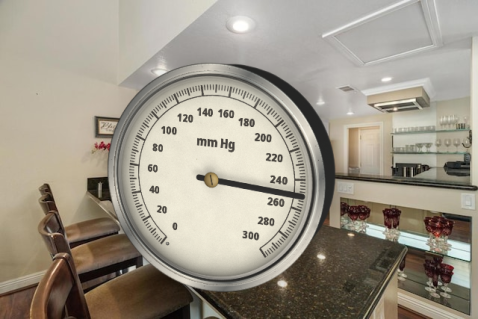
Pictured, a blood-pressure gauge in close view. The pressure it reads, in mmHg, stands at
250 mmHg
